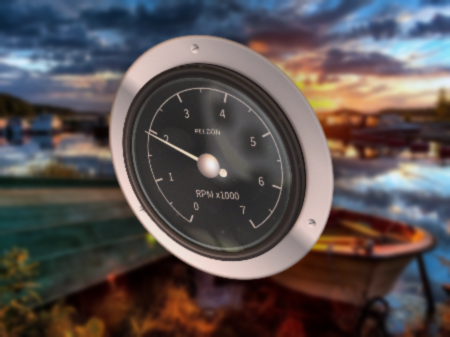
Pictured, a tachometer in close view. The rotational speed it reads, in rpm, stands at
2000 rpm
